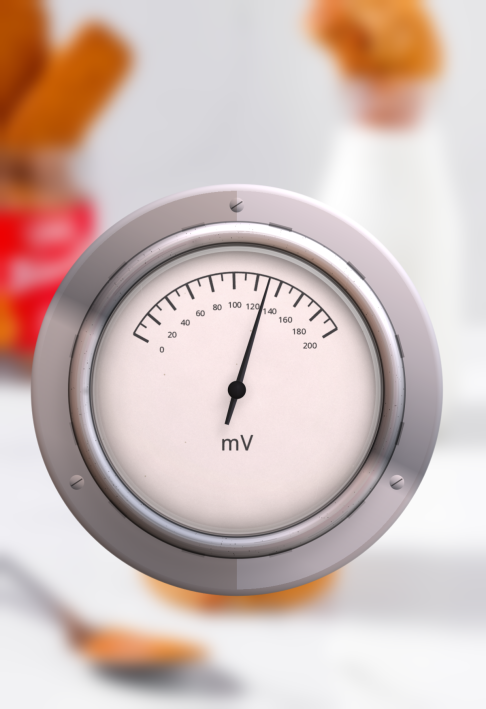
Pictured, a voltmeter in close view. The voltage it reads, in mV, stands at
130 mV
